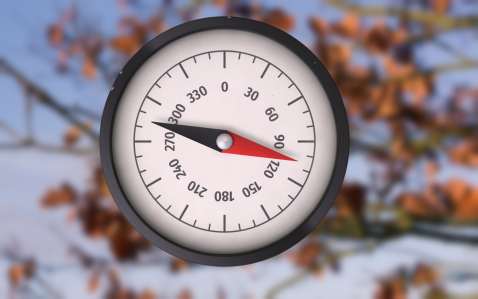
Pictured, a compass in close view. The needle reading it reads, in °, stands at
105 °
